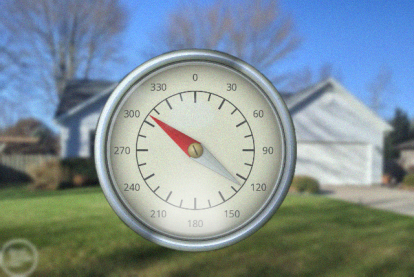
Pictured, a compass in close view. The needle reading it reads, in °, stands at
307.5 °
